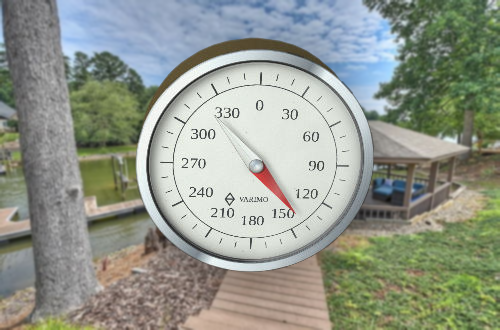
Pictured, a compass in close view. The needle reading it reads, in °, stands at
140 °
